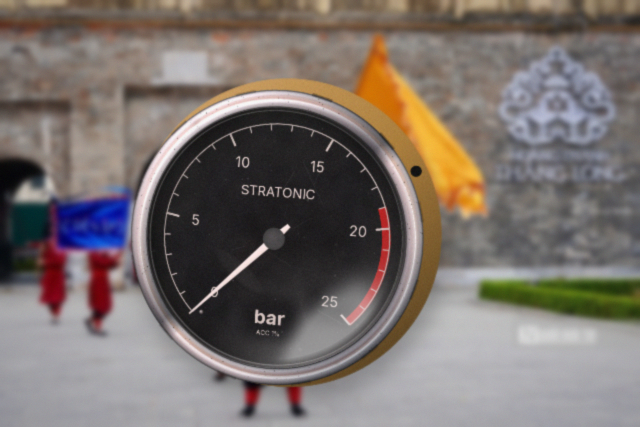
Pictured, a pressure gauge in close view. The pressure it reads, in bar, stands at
0 bar
